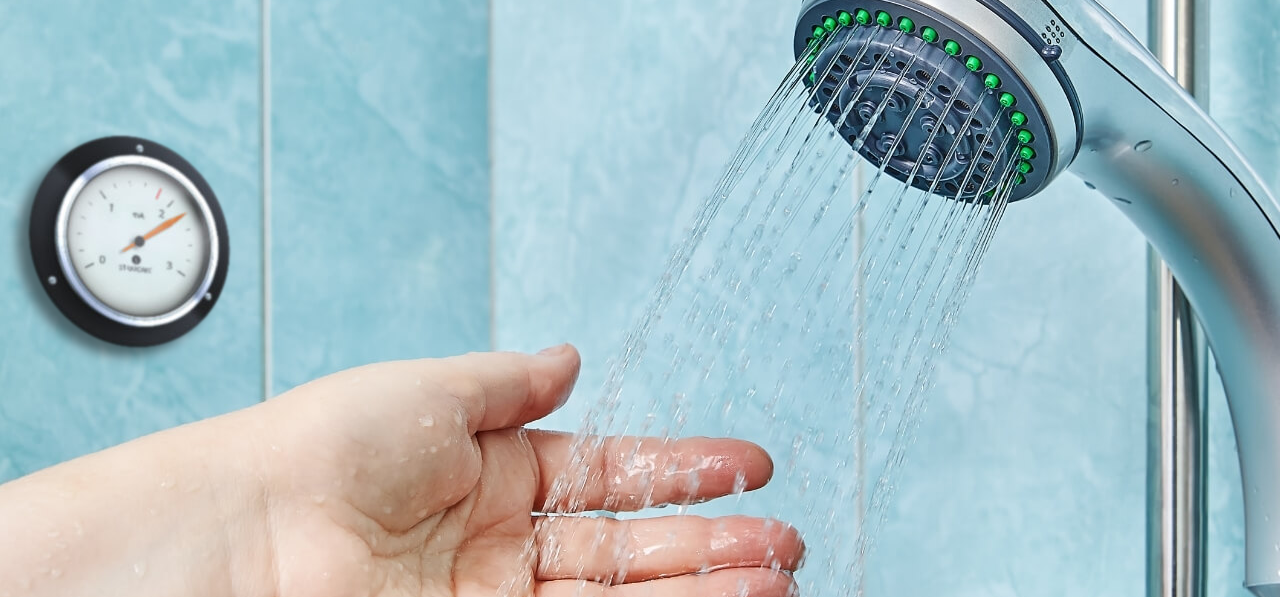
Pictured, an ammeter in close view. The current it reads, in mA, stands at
2.2 mA
